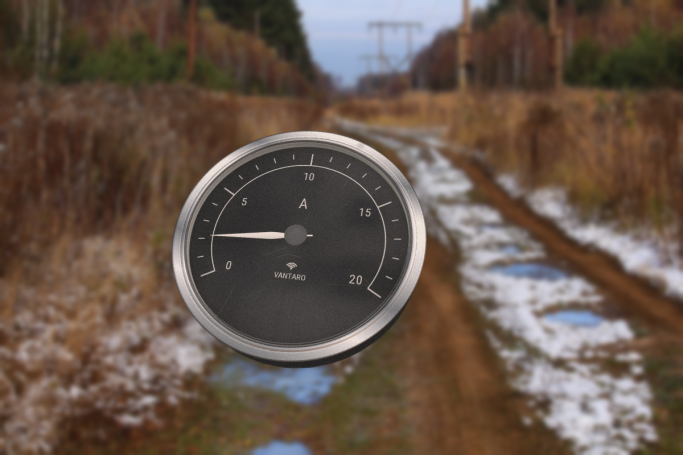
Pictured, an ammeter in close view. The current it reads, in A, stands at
2 A
